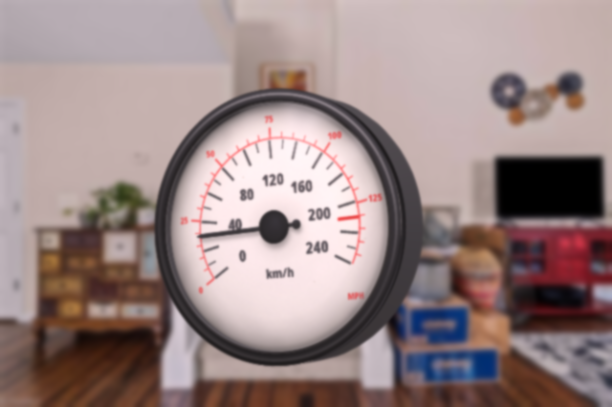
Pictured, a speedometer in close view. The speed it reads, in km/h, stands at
30 km/h
